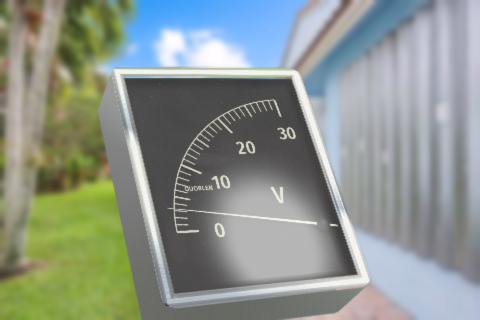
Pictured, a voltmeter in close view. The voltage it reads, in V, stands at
3 V
